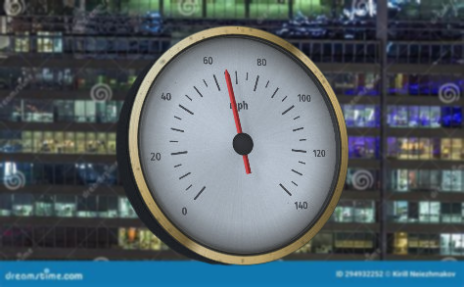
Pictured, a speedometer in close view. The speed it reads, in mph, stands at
65 mph
